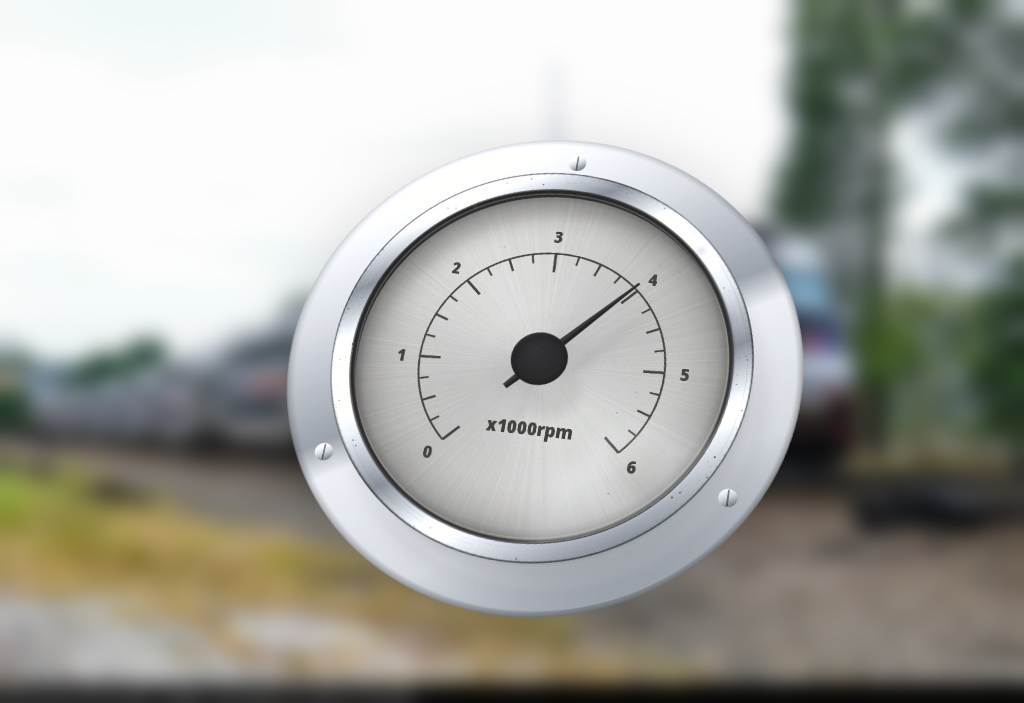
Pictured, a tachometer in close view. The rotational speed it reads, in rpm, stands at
4000 rpm
